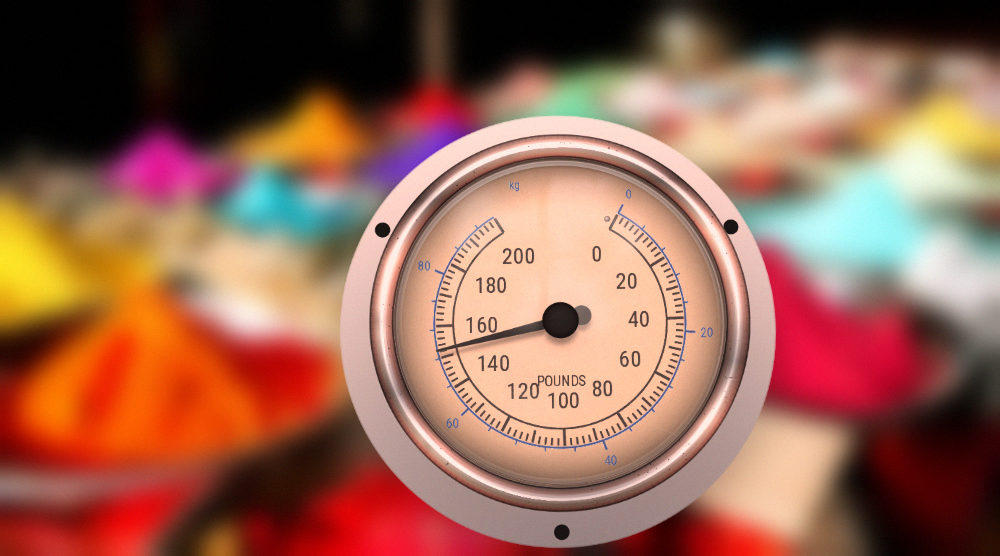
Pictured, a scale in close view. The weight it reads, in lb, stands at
152 lb
